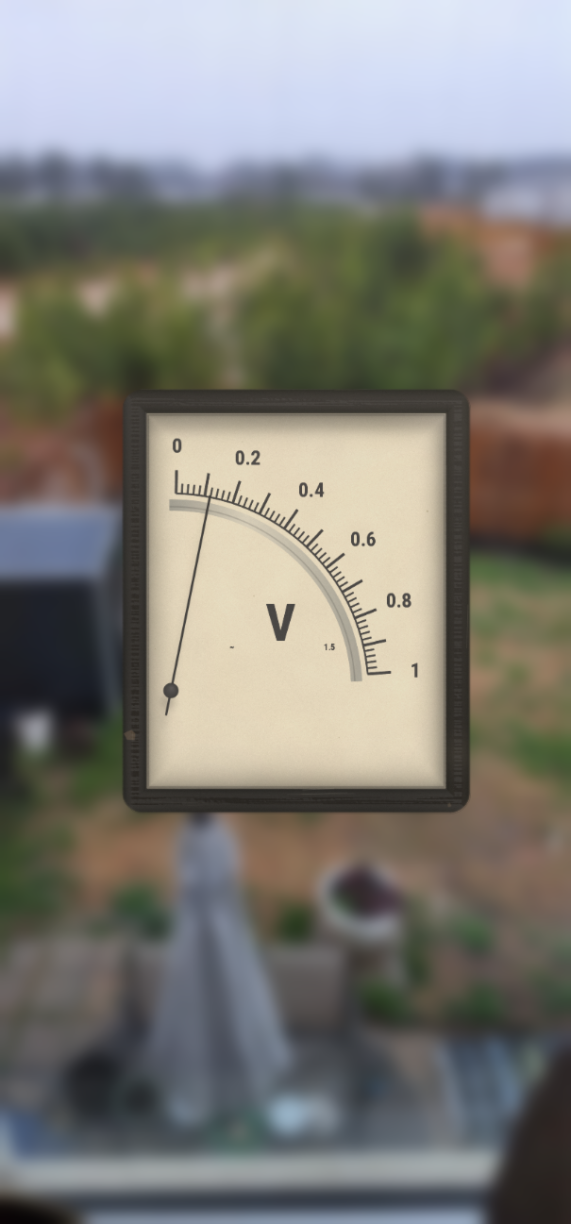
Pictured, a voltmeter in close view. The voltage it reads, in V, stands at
0.12 V
